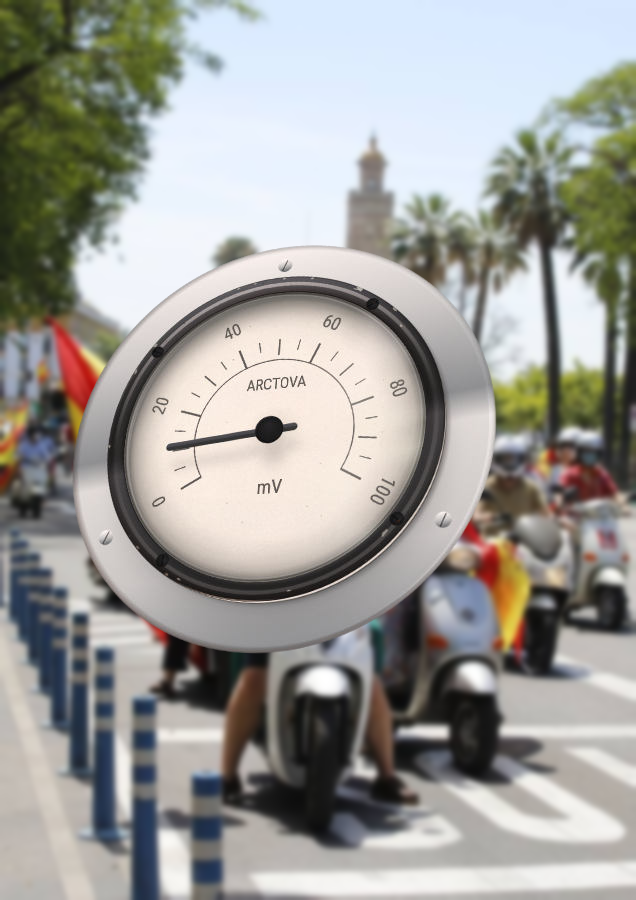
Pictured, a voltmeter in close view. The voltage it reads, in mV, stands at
10 mV
